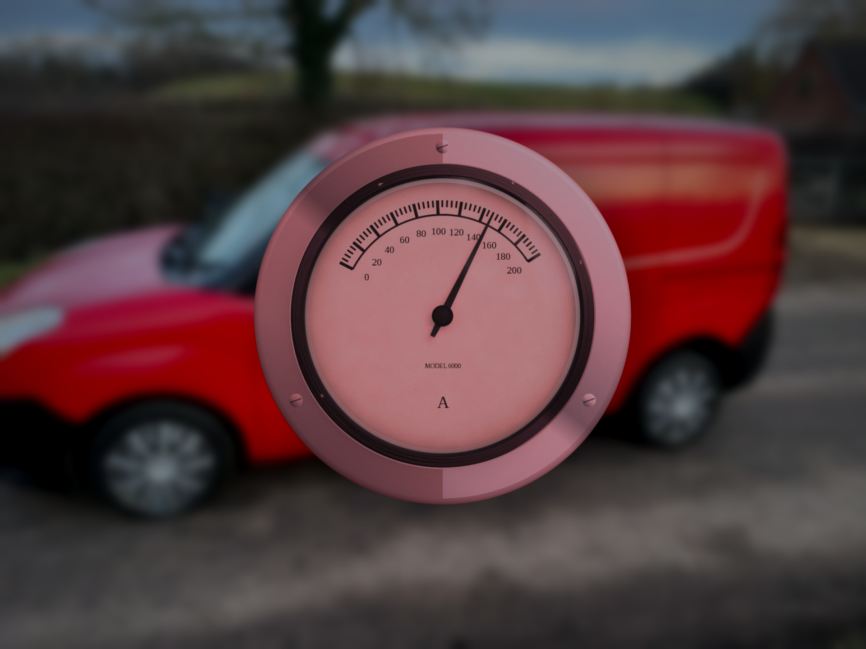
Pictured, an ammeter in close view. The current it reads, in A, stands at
148 A
